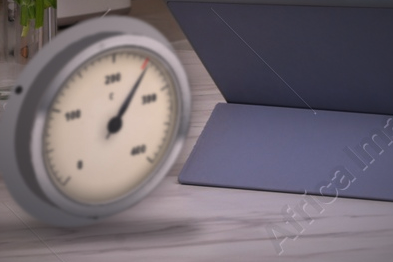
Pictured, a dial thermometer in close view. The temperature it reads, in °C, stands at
250 °C
